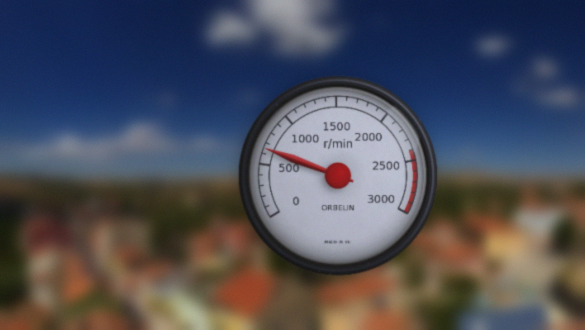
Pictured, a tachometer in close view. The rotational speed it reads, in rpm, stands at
650 rpm
